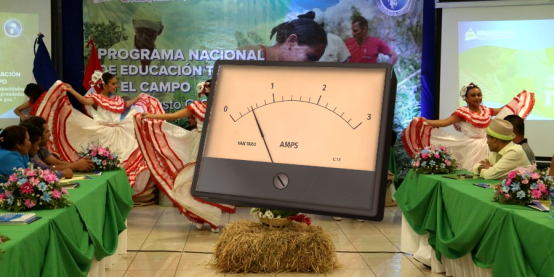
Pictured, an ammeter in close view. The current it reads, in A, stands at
0.5 A
